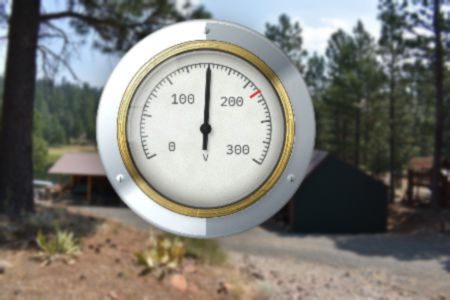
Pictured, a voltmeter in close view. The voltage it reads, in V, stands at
150 V
